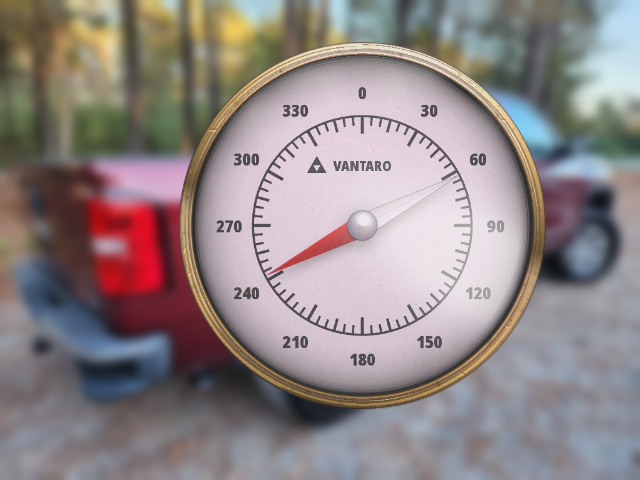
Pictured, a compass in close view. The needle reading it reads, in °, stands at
242.5 °
